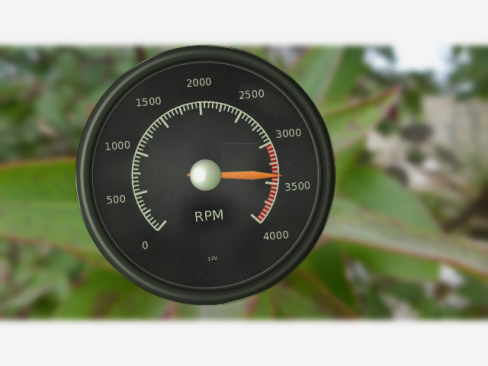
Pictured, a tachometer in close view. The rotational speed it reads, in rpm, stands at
3400 rpm
